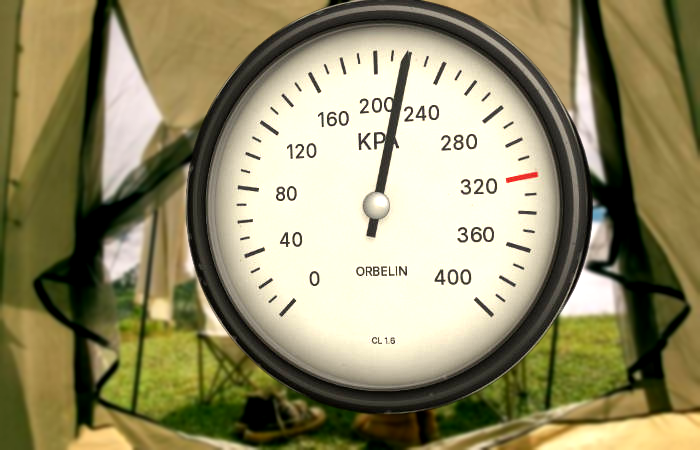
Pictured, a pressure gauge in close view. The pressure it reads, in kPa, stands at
220 kPa
